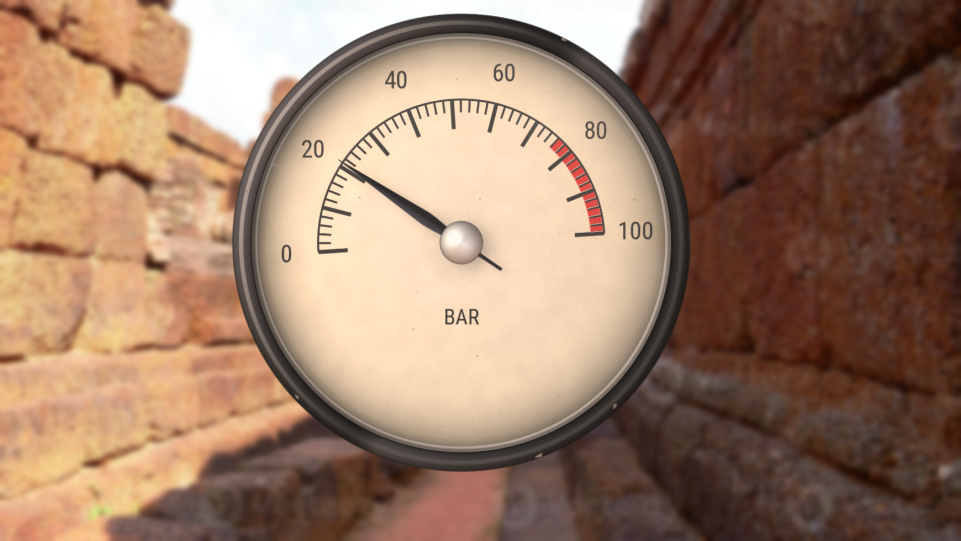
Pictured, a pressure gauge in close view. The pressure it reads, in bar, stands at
21 bar
